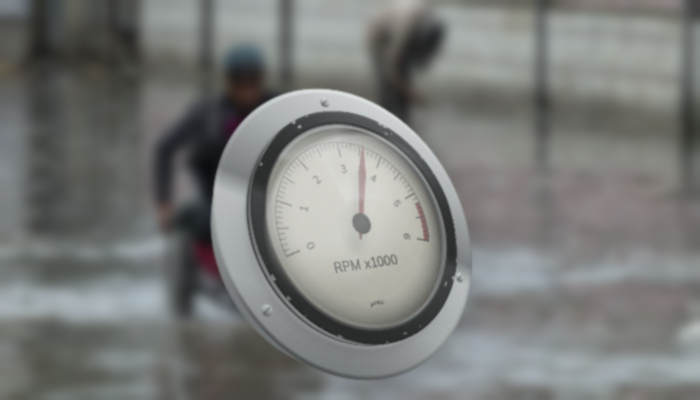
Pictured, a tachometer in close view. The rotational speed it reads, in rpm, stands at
3500 rpm
